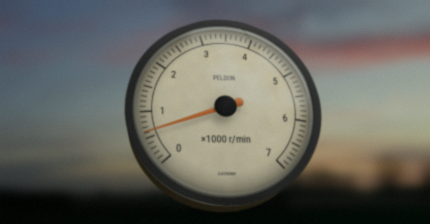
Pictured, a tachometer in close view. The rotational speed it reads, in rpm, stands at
600 rpm
